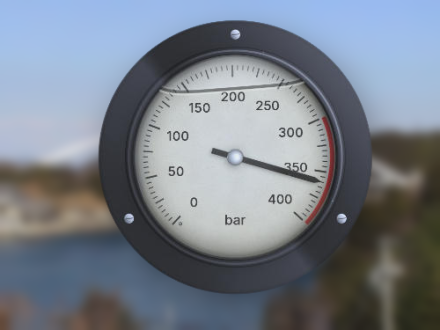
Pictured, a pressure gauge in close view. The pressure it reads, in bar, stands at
360 bar
